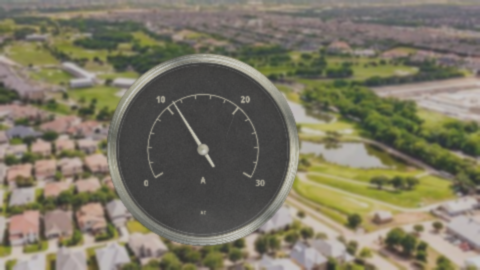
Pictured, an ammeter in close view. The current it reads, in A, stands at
11 A
